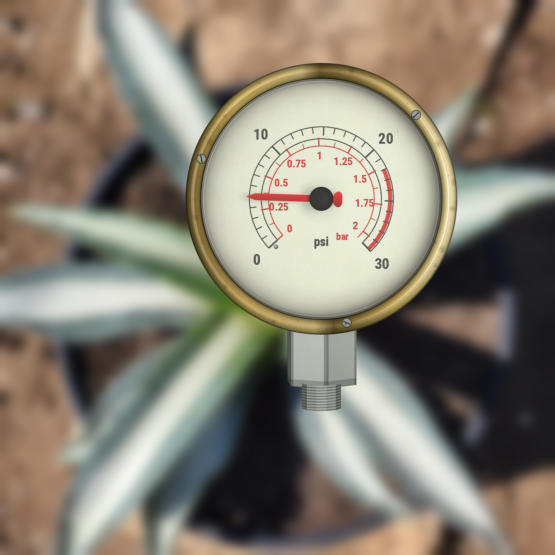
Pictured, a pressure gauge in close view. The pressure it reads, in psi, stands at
5 psi
